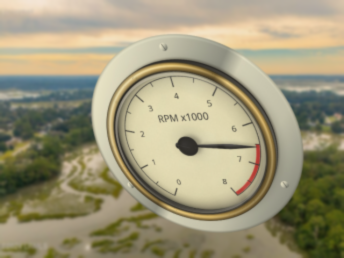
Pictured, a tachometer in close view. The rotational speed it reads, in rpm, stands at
6500 rpm
